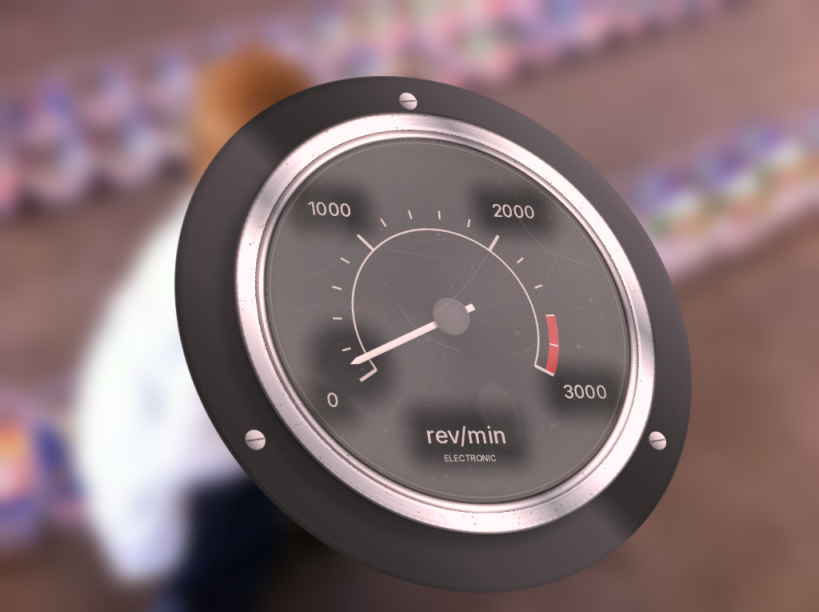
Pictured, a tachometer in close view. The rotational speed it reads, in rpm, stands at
100 rpm
